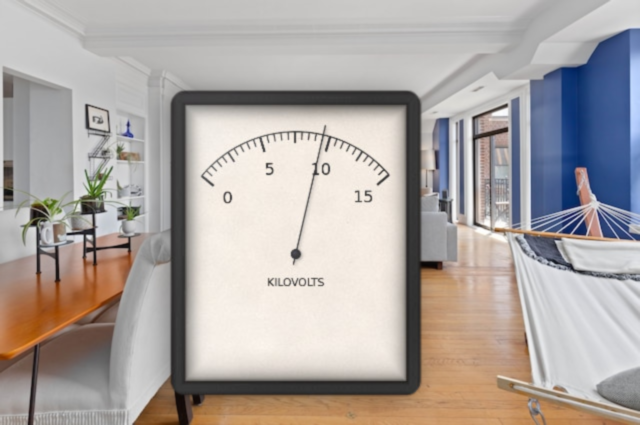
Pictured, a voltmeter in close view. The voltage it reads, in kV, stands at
9.5 kV
